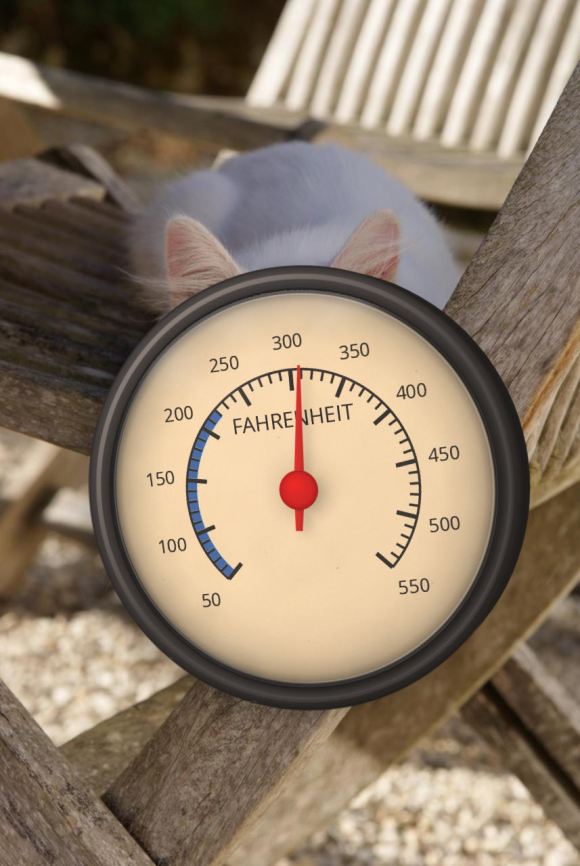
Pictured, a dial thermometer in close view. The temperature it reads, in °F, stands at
310 °F
